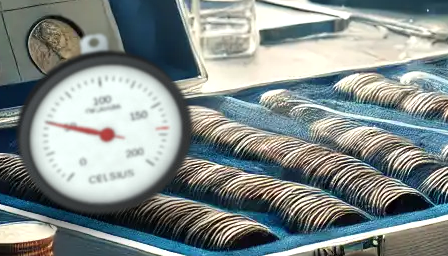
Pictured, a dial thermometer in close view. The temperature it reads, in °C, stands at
50 °C
